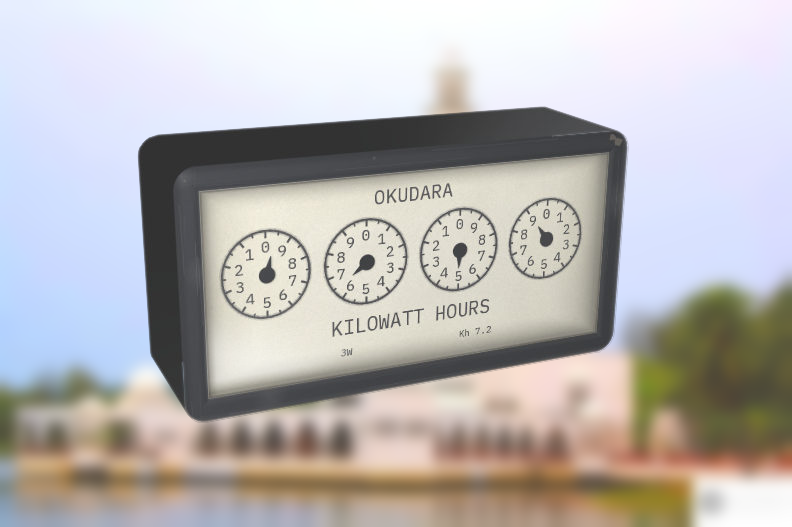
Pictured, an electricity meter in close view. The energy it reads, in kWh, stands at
9649 kWh
